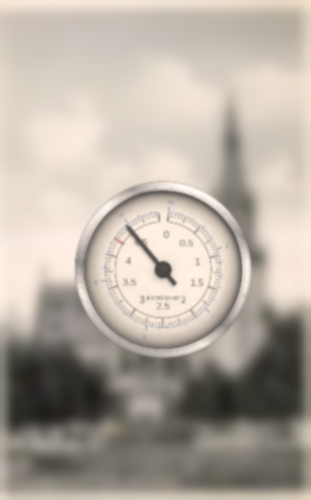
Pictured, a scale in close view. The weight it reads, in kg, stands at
4.5 kg
